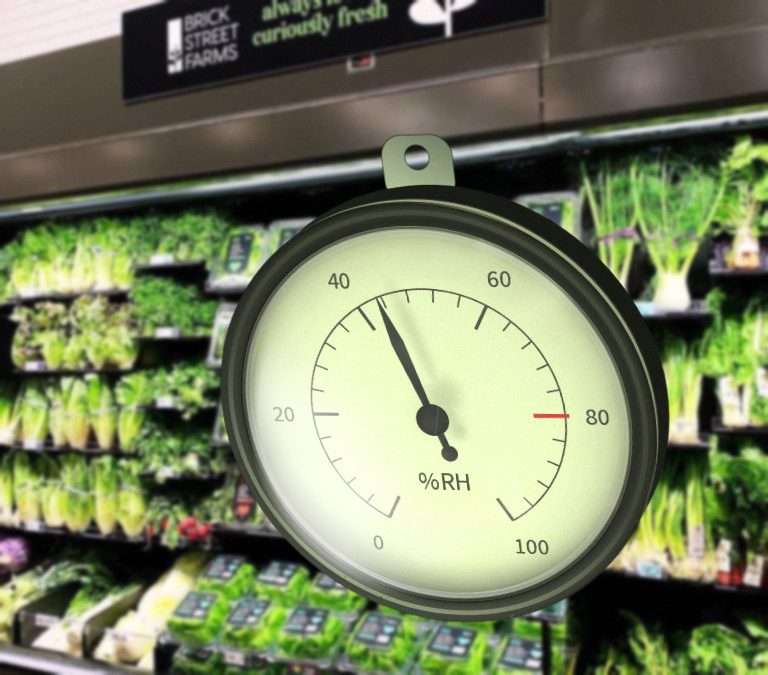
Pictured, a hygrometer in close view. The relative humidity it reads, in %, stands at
44 %
